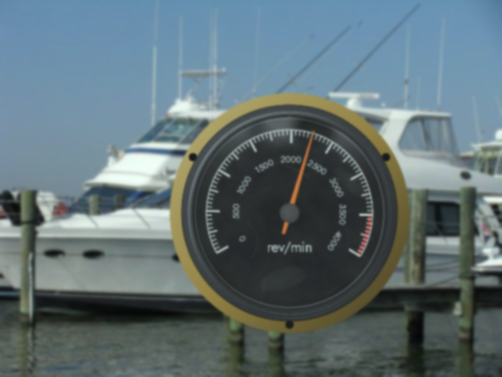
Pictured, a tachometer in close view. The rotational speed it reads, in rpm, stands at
2250 rpm
